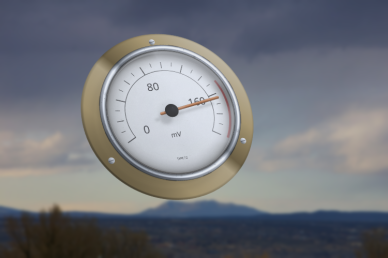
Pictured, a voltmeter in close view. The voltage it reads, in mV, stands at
165 mV
